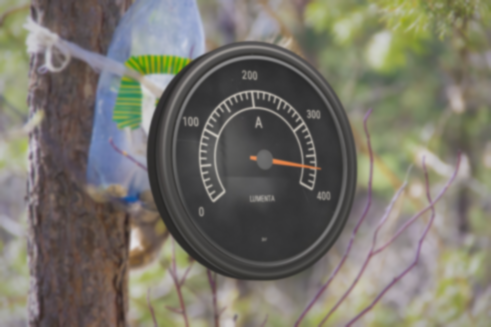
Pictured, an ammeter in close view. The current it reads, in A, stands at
370 A
